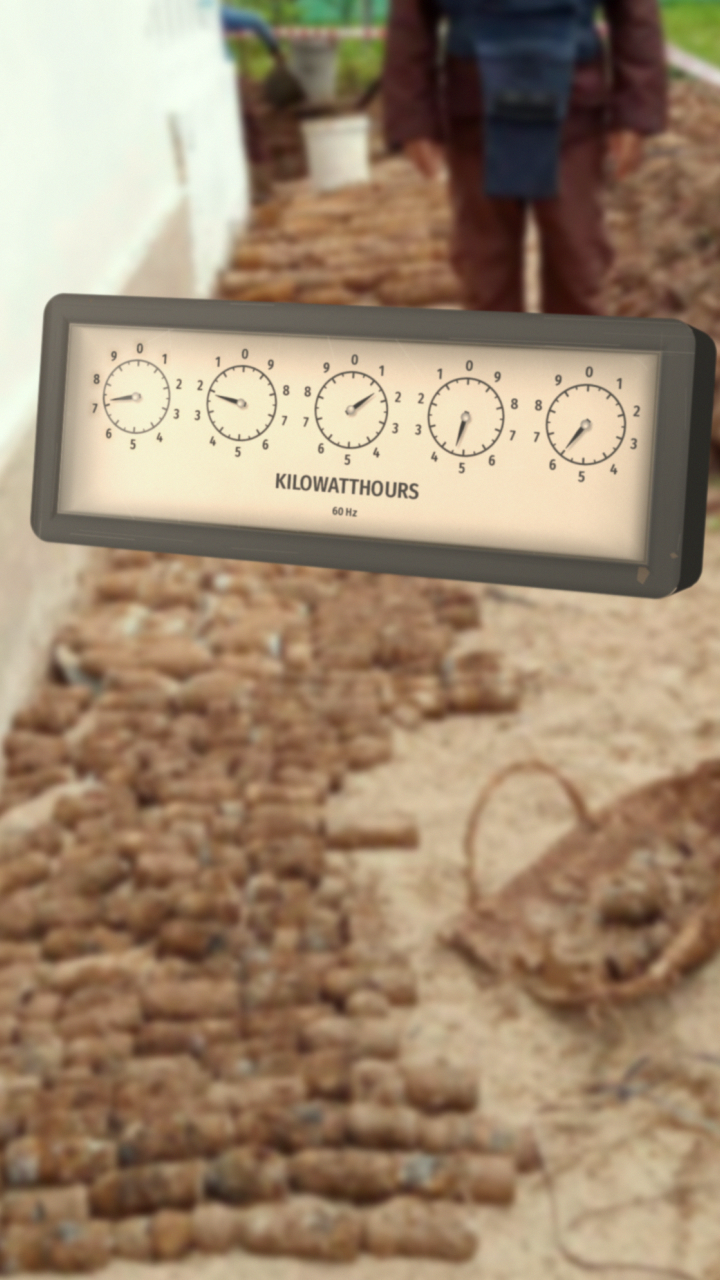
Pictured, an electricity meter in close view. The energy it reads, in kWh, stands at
72146 kWh
